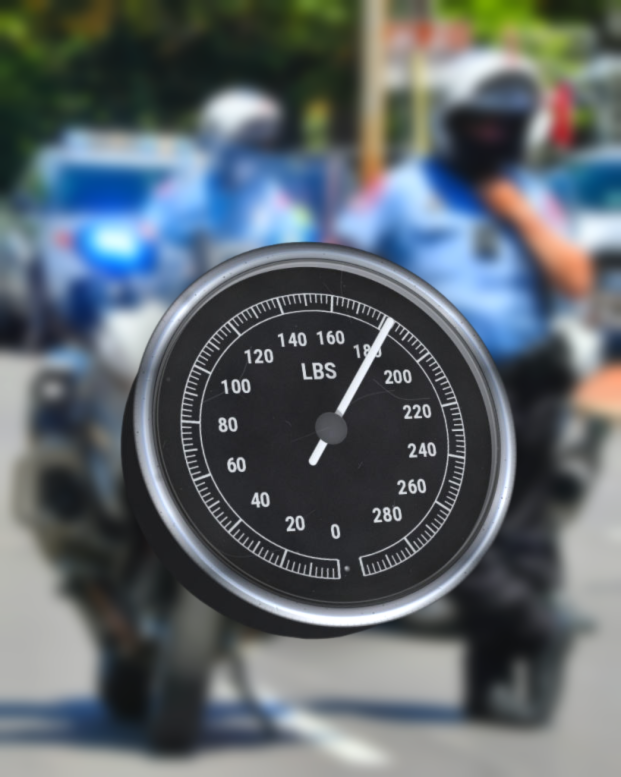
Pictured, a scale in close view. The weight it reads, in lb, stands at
182 lb
